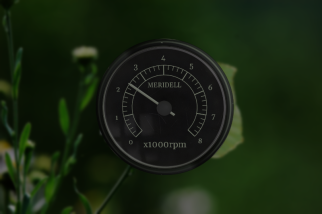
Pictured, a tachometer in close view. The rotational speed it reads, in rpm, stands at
2400 rpm
